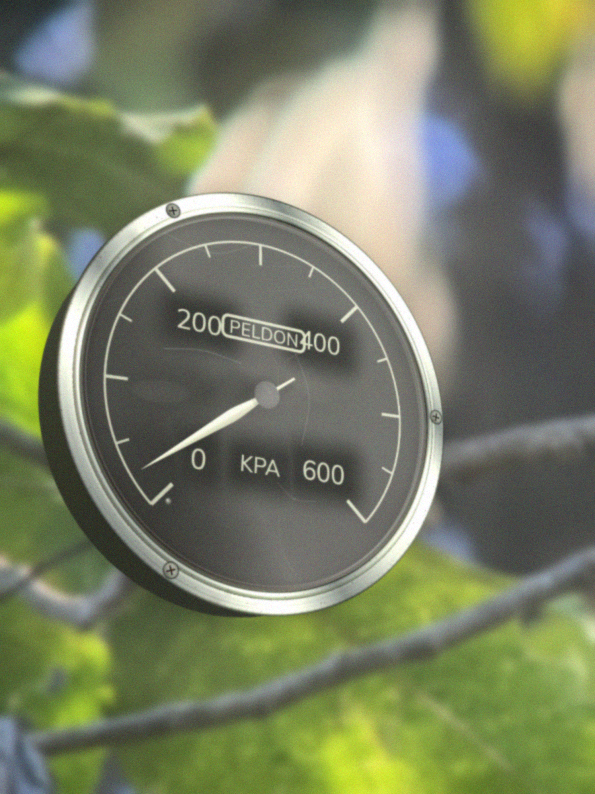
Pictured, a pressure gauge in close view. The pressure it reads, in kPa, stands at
25 kPa
